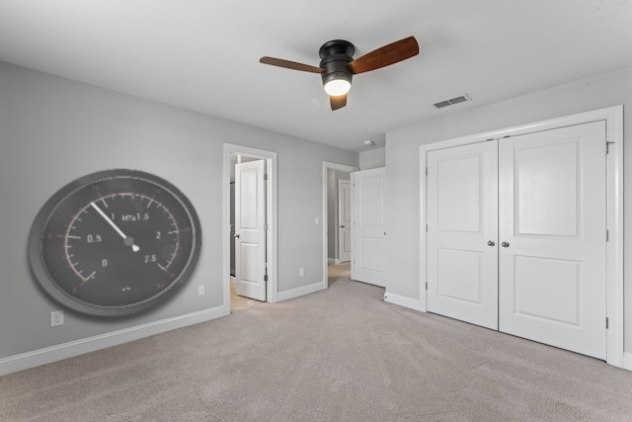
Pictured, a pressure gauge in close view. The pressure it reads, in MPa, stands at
0.9 MPa
